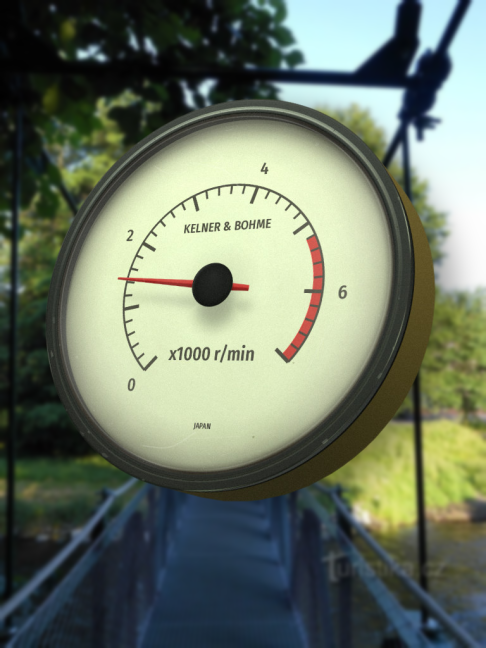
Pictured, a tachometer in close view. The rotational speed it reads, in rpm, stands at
1400 rpm
